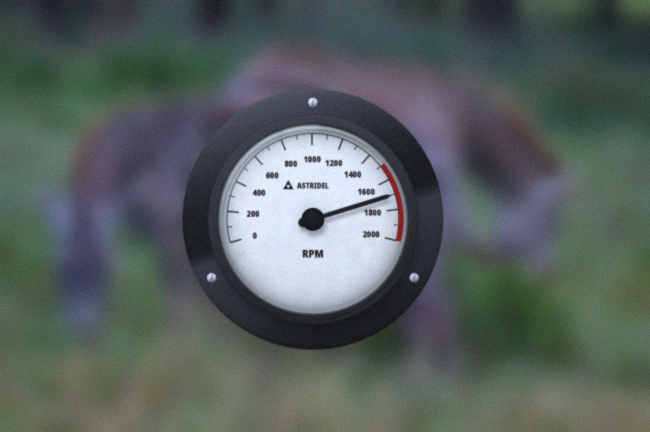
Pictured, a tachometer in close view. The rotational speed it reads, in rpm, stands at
1700 rpm
